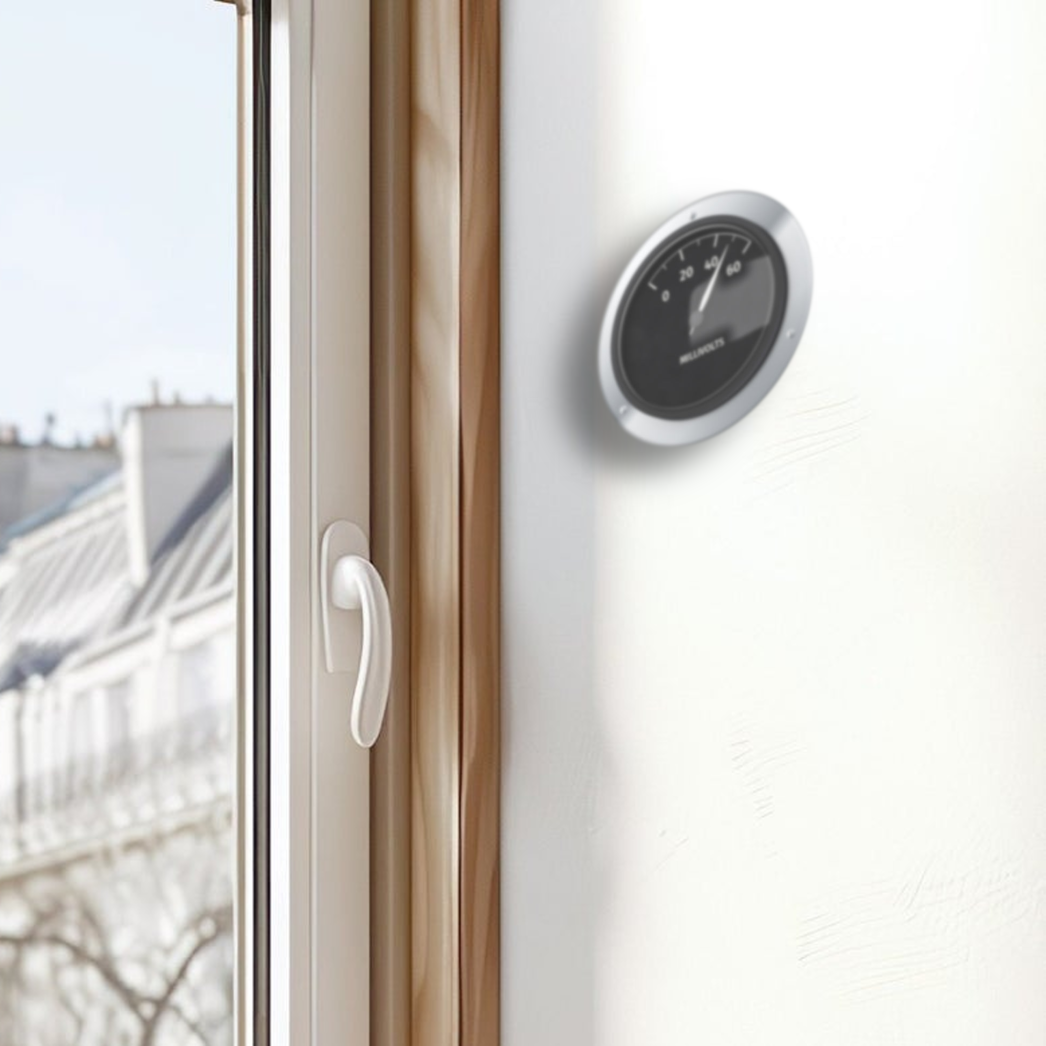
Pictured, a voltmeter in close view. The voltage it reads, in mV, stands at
50 mV
